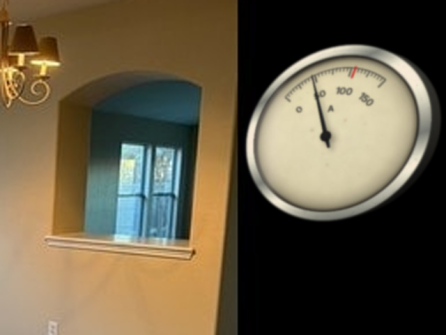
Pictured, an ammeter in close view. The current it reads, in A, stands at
50 A
